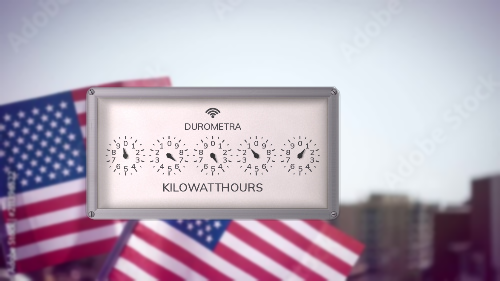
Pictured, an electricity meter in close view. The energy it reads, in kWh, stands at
96411 kWh
